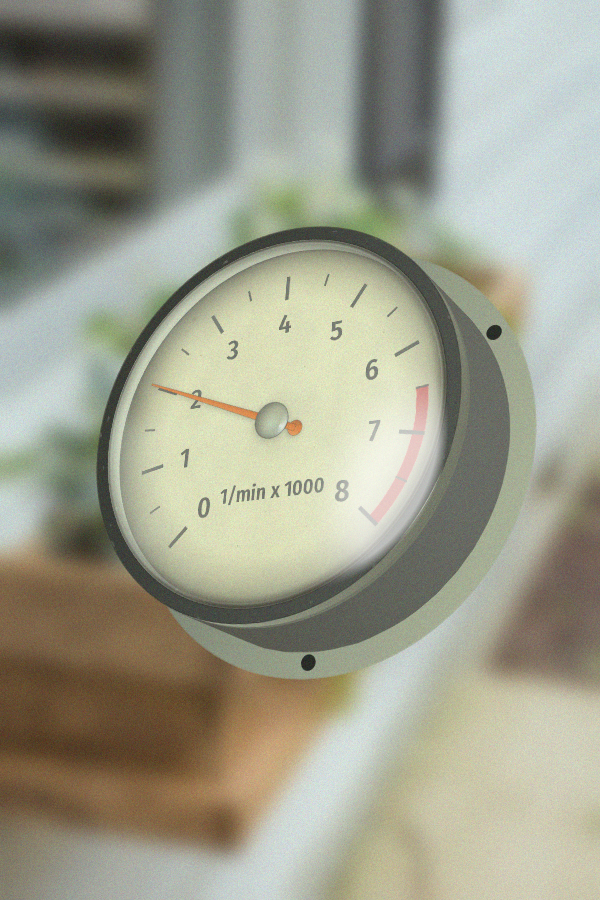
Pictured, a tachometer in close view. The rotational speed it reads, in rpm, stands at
2000 rpm
